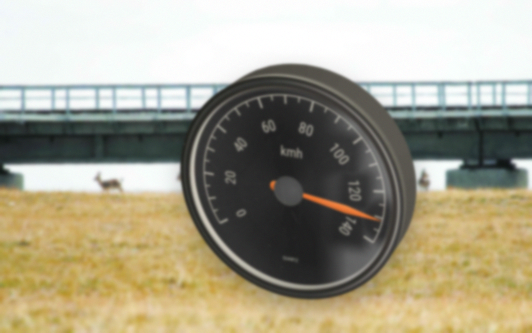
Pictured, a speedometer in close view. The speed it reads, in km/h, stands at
130 km/h
